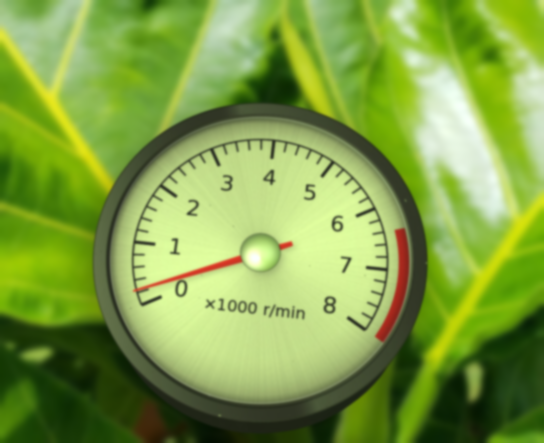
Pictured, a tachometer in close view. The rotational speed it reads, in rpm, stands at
200 rpm
